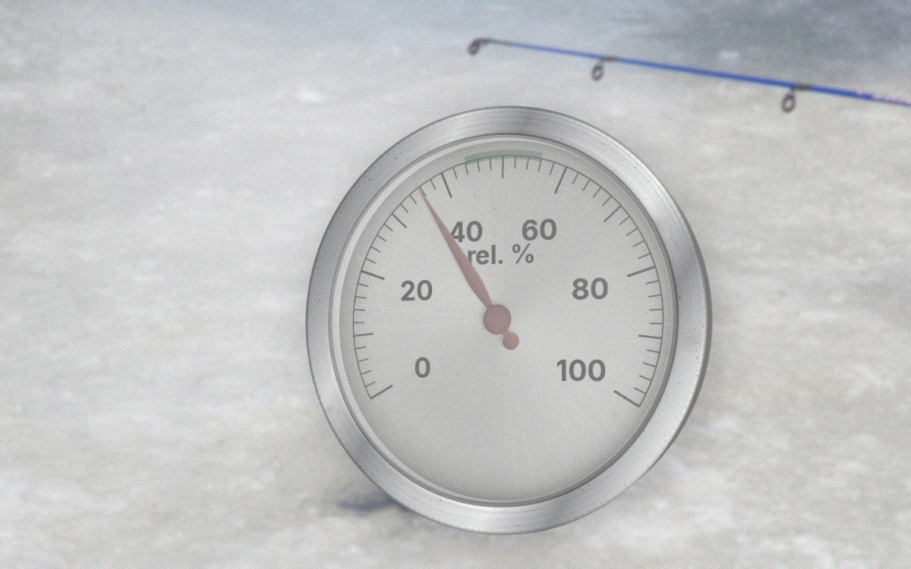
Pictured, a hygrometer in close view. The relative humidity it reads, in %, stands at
36 %
